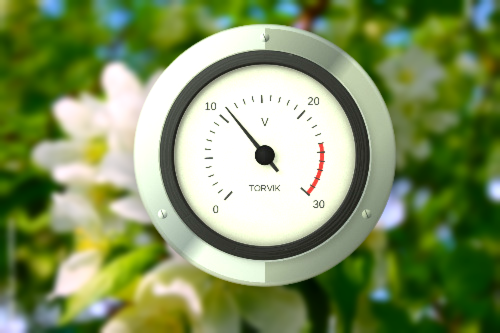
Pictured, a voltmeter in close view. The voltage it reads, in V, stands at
11 V
